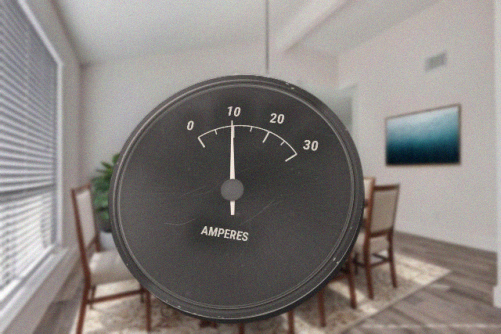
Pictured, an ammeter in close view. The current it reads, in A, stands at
10 A
